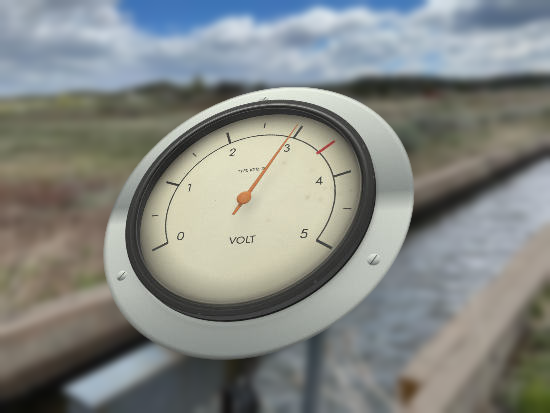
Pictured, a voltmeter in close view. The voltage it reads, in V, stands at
3 V
